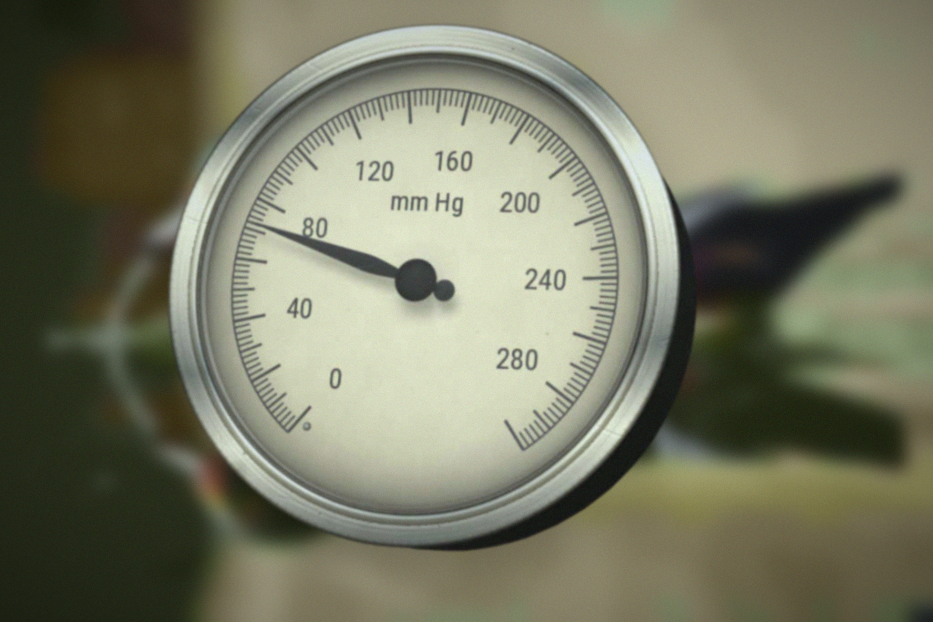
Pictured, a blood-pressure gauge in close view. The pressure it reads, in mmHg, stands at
72 mmHg
